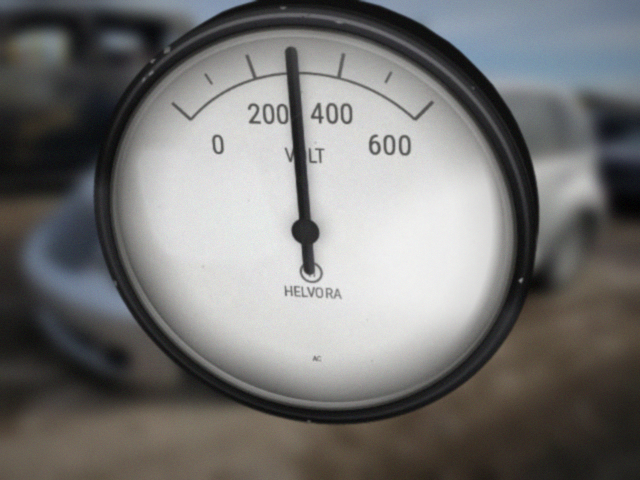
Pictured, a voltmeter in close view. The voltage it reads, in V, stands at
300 V
